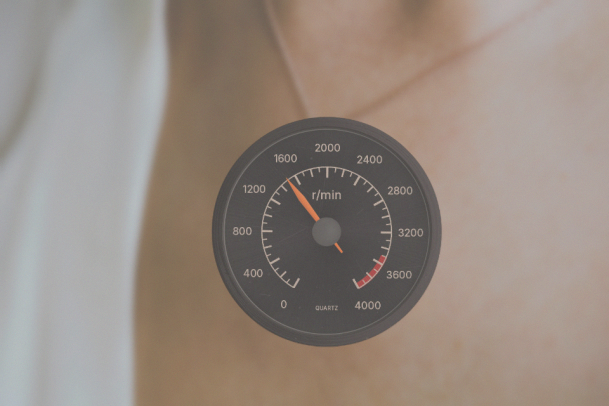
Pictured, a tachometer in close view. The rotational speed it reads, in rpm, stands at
1500 rpm
